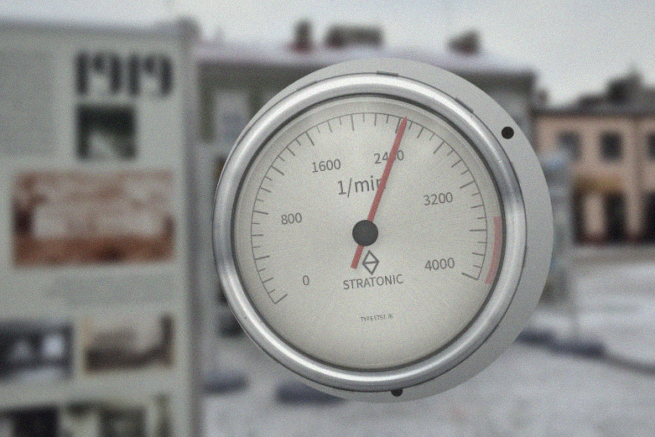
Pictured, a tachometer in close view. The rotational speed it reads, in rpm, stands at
2450 rpm
